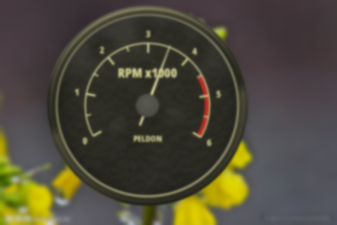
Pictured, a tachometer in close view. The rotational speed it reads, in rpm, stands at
3500 rpm
